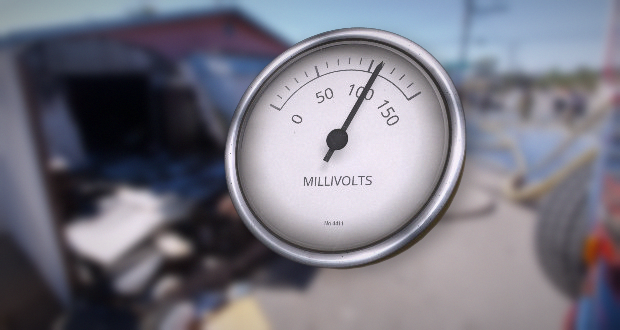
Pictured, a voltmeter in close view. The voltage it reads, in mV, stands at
110 mV
